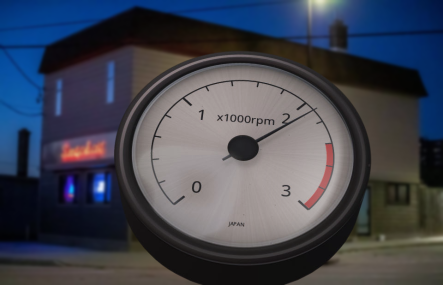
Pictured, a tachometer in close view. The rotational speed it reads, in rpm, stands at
2100 rpm
